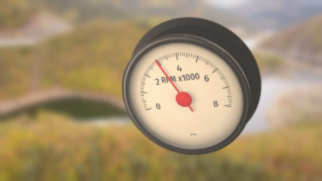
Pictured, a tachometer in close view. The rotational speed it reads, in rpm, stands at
3000 rpm
